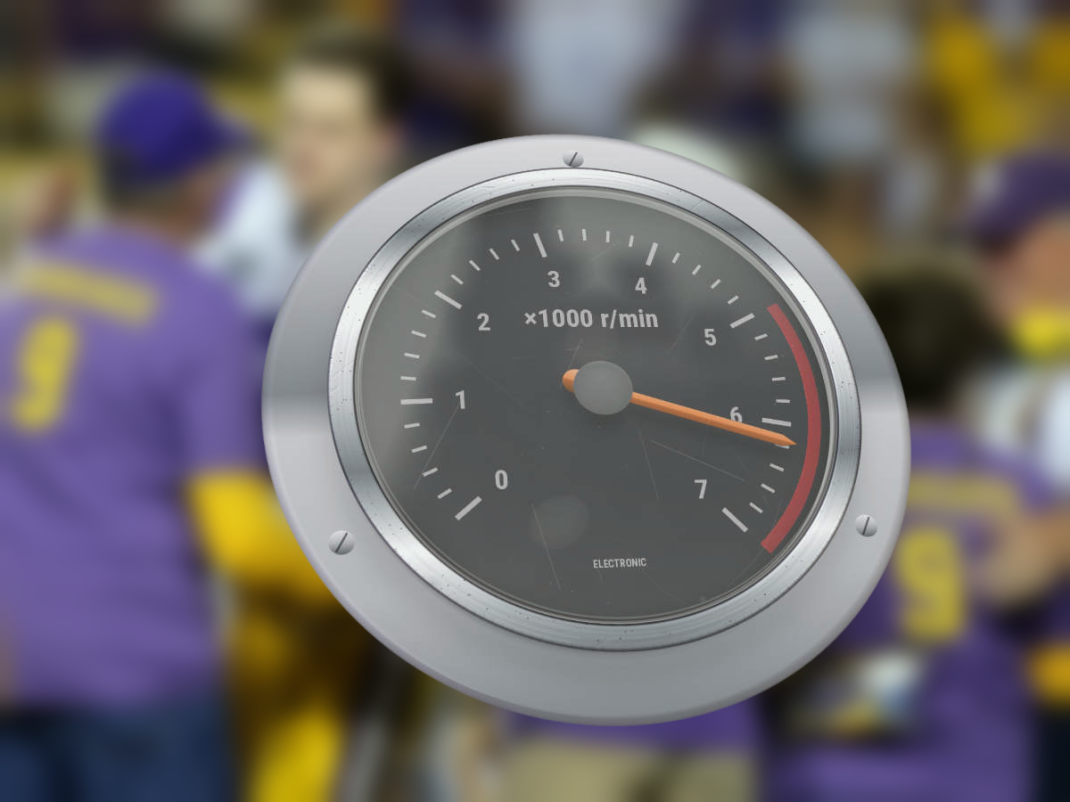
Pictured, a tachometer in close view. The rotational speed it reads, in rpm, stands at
6200 rpm
